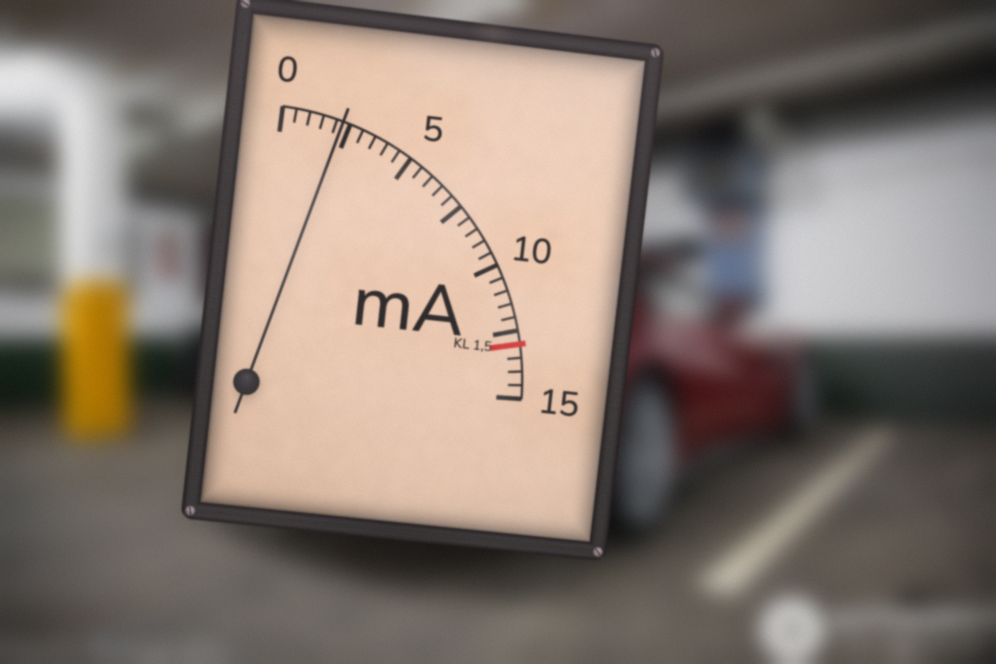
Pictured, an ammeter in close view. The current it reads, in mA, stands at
2.25 mA
